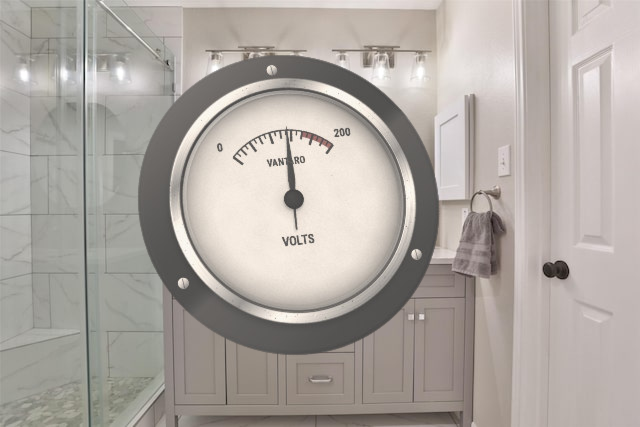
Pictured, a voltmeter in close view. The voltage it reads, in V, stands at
110 V
